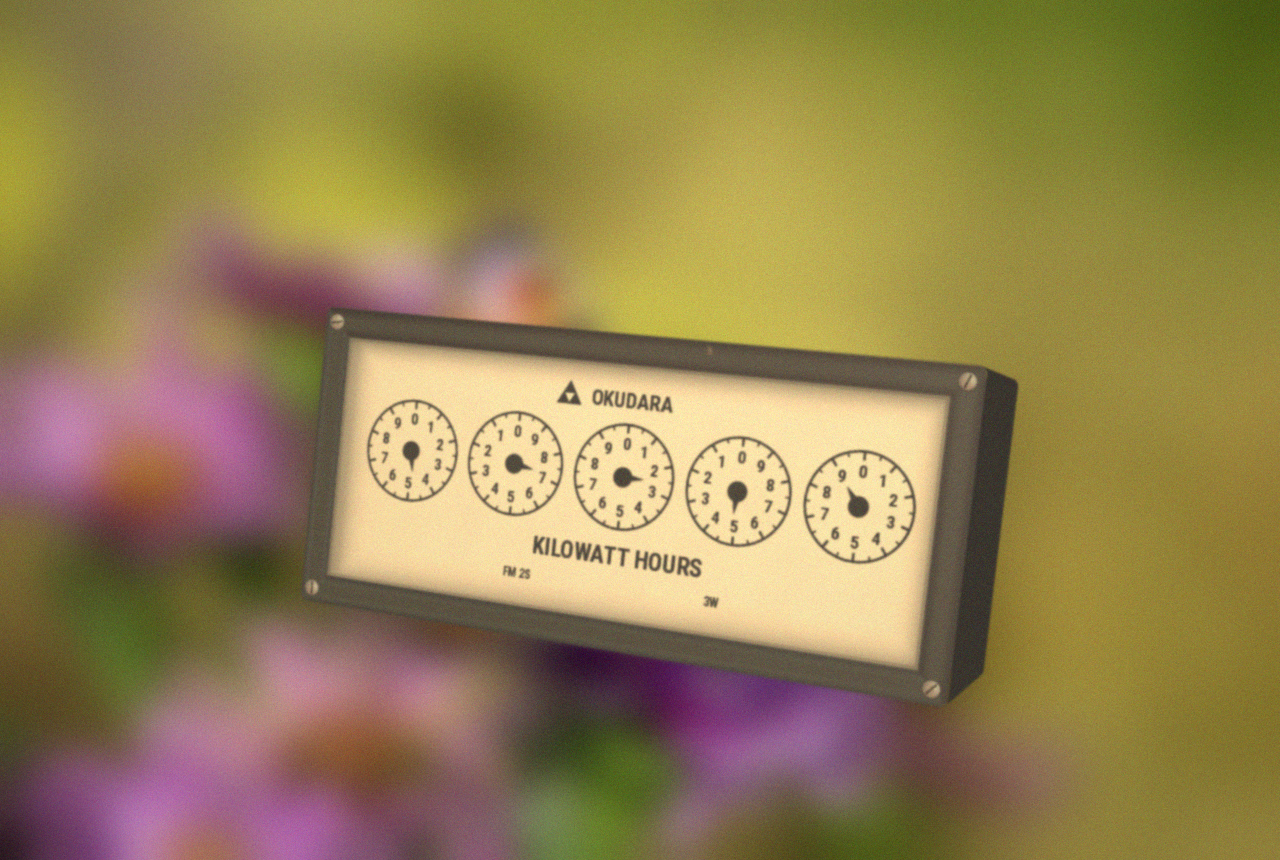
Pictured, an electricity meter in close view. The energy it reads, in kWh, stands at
47249 kWh
